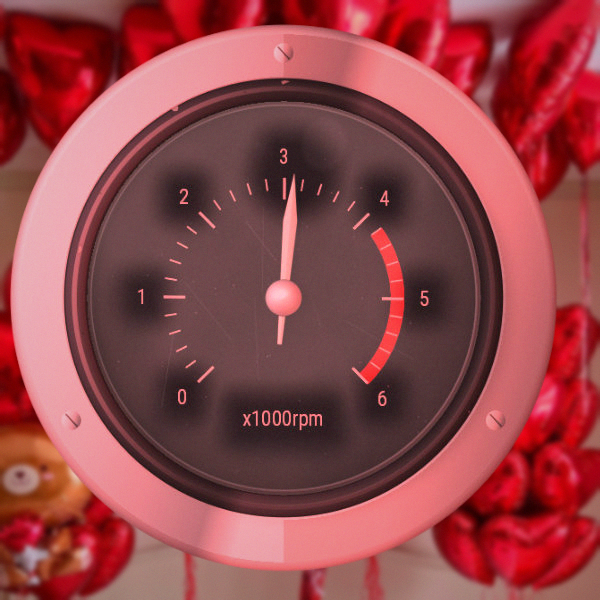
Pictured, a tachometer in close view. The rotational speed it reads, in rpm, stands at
3100 rpm
